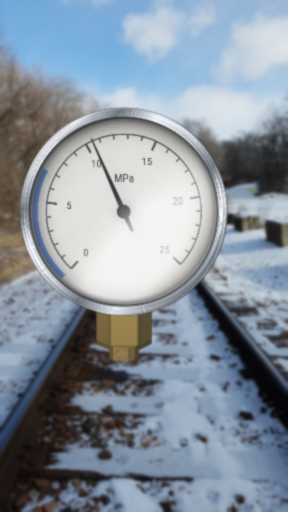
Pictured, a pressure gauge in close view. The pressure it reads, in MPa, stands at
10.5 MPa
